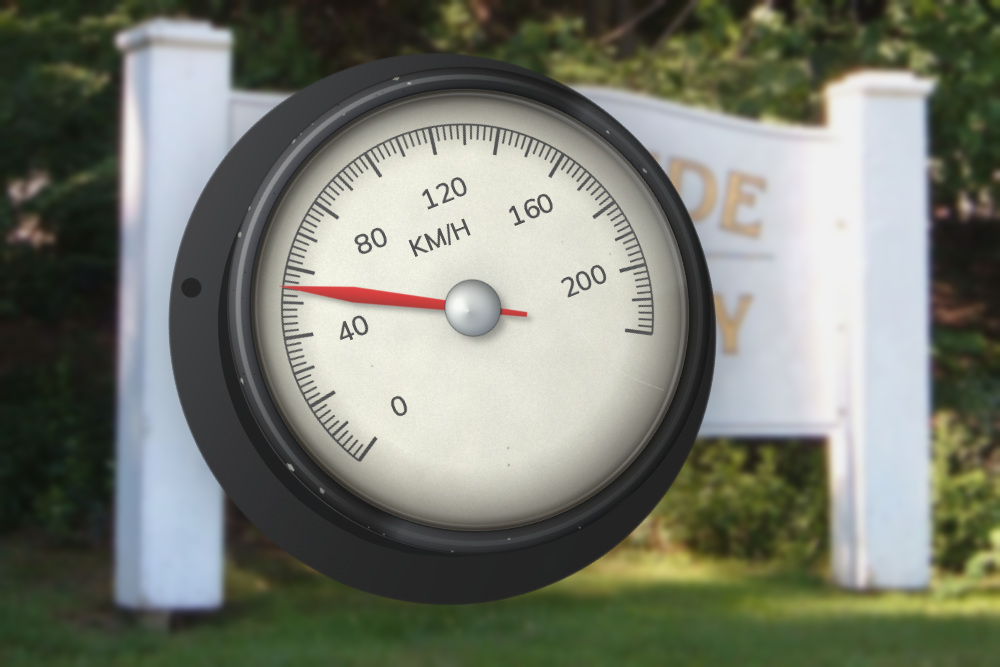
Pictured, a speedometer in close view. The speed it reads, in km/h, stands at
54 km/h
